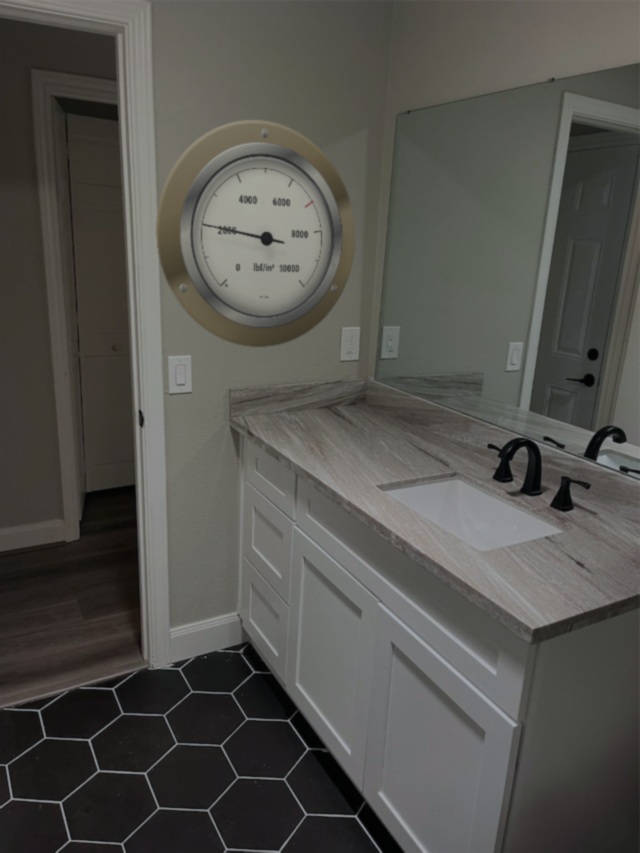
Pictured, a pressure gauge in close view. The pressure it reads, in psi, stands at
2000 psi
